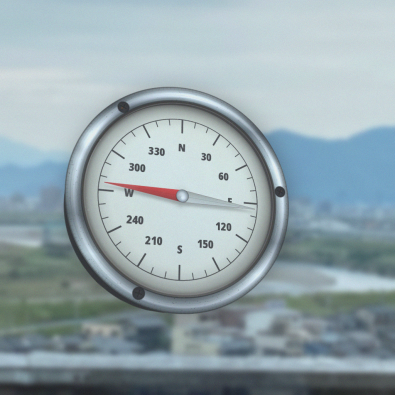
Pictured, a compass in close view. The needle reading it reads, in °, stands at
275 °
